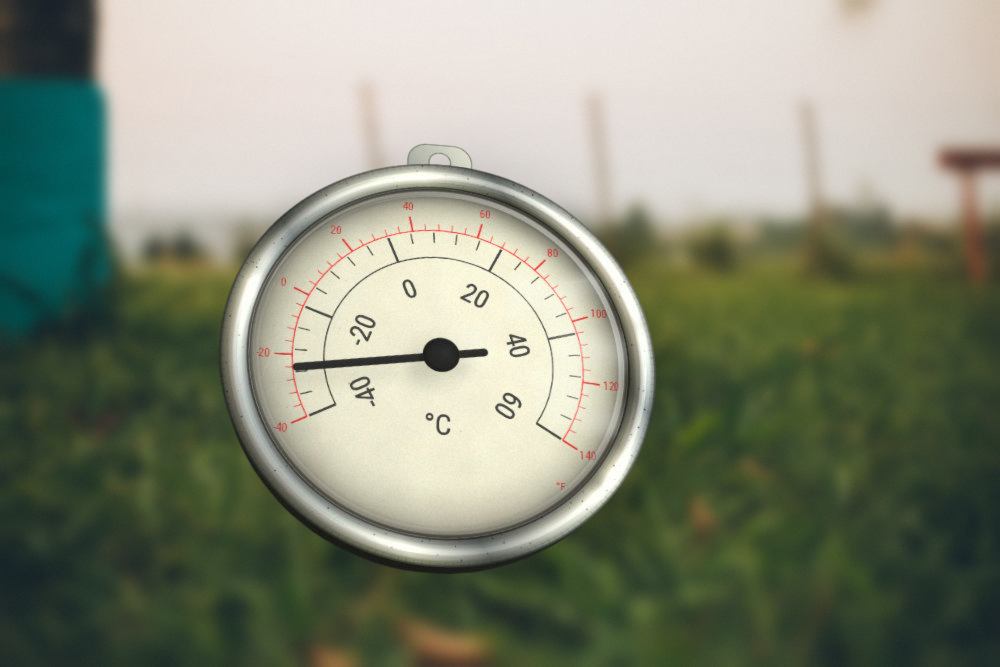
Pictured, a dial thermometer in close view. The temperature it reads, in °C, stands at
-32 °C
